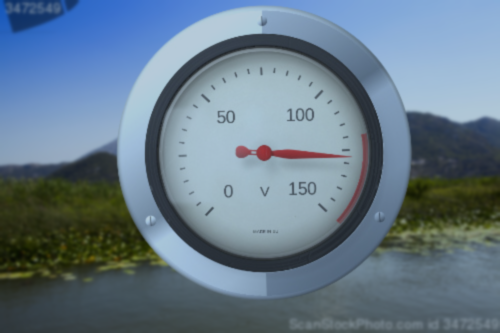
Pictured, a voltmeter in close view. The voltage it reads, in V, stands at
127.5 V
